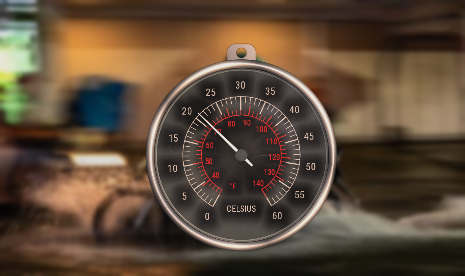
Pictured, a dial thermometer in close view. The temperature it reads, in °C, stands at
21 °C
